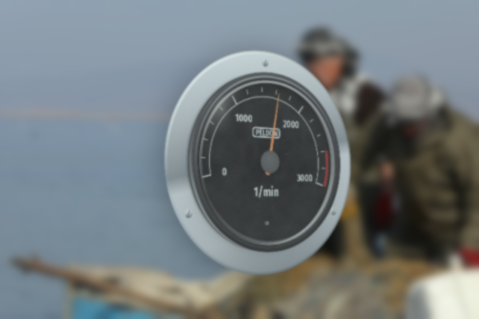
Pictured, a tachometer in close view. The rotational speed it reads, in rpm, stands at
1600 rpm
